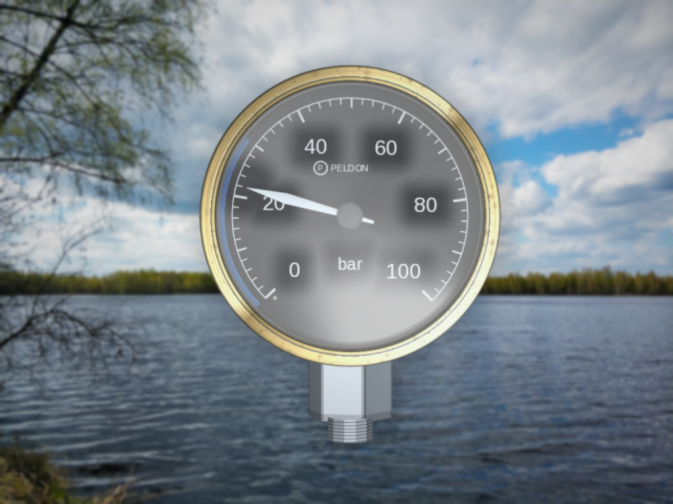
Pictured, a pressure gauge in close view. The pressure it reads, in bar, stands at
22 bar
